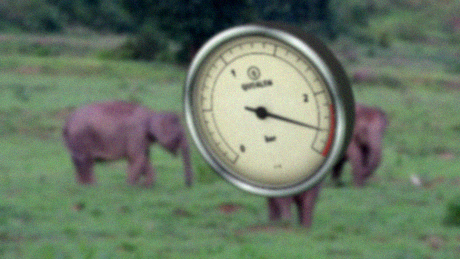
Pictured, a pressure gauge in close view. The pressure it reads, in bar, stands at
2.3 bar
